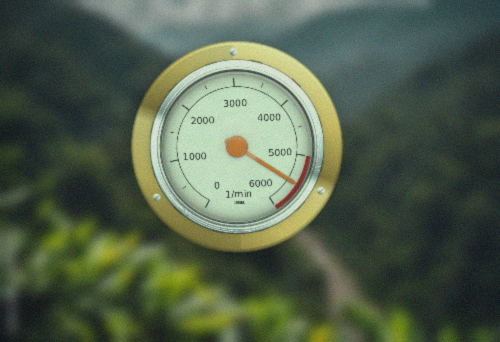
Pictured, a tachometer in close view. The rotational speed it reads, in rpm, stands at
5500 rpm
